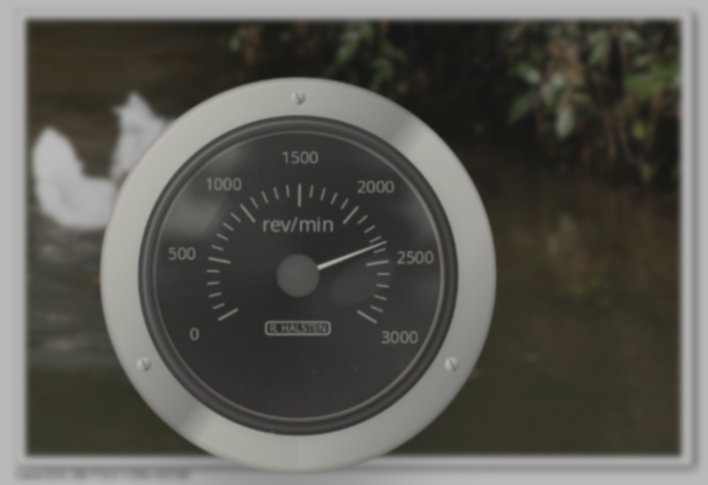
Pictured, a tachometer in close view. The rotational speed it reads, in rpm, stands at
2350 rpm
